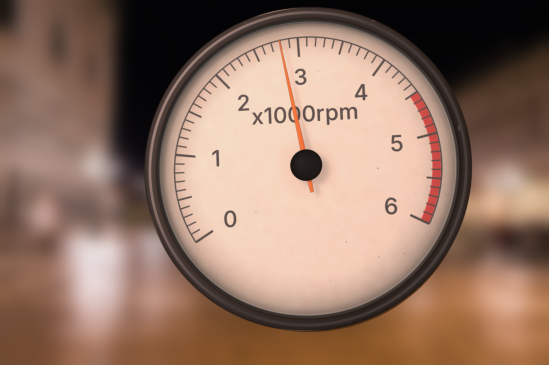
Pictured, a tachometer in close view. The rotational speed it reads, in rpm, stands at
2800 rpm
